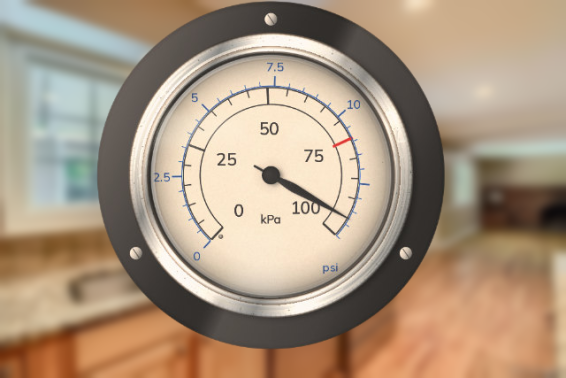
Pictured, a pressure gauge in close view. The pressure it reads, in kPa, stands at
95 kPa
